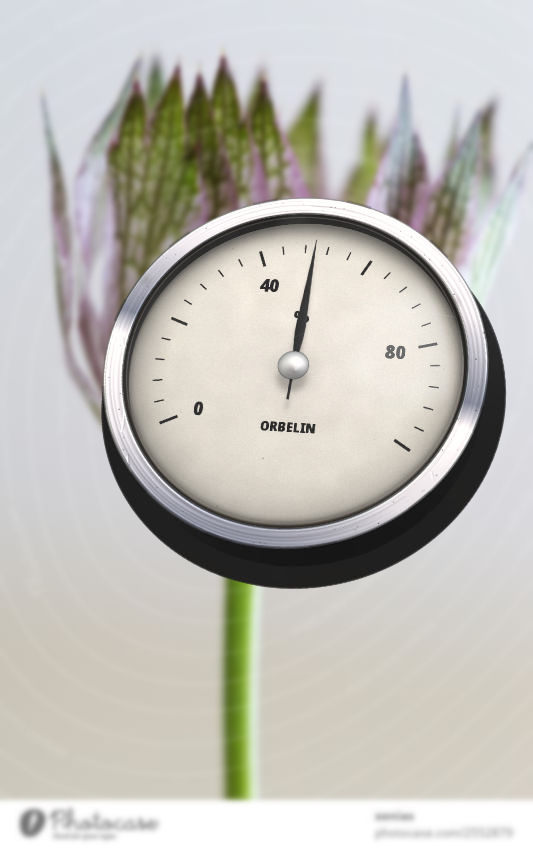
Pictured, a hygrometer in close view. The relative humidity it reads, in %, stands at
50 %
